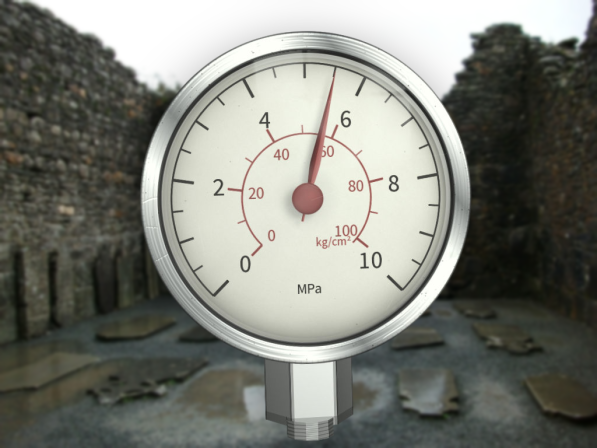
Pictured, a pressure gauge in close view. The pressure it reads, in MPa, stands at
5.5 MPa
